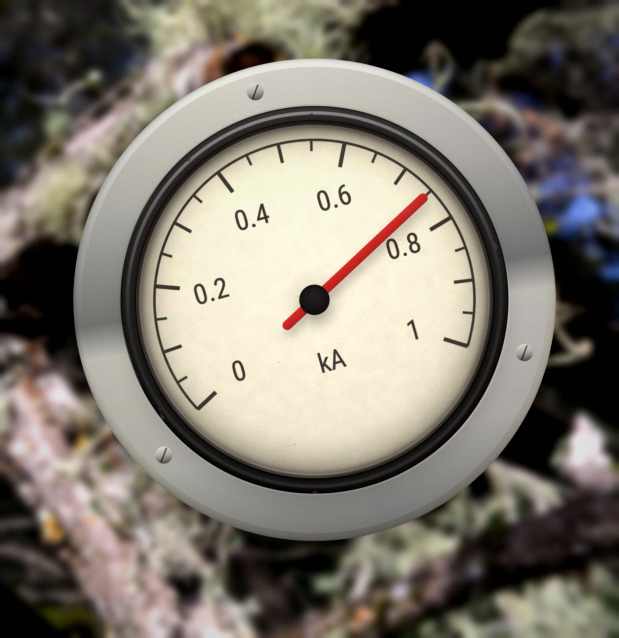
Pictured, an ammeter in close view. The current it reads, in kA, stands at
0.75 kA
